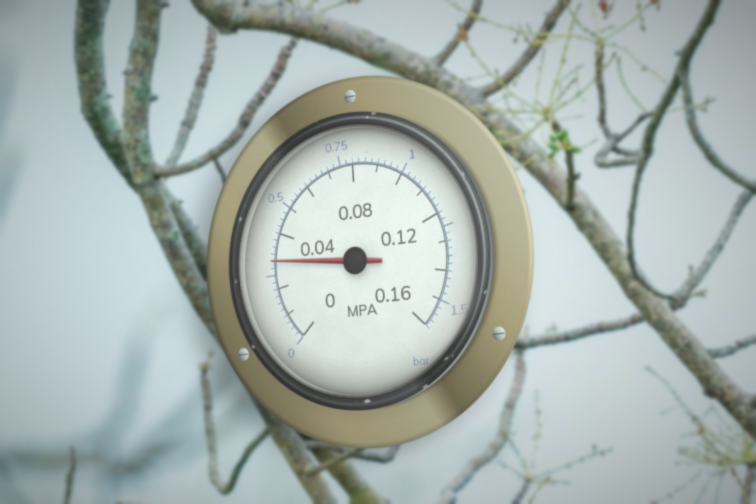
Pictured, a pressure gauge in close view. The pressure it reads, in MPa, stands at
0.03 MPa
